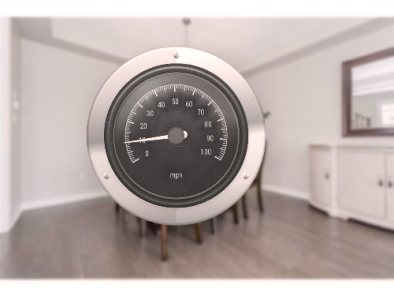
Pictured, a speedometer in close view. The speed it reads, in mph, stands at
10 mph
